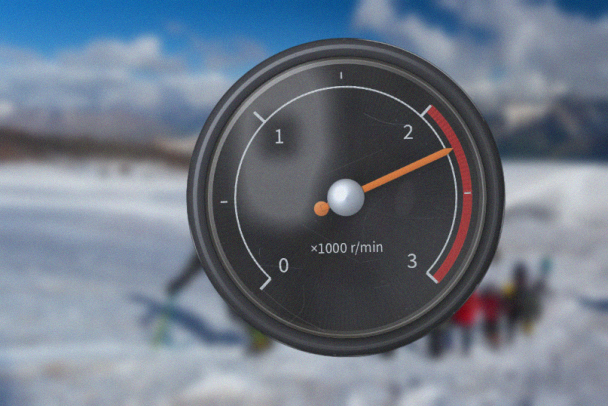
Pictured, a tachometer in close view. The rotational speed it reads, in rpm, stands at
2250 rpm
